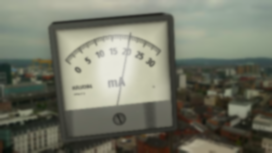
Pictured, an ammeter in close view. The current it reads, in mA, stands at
20 mA
